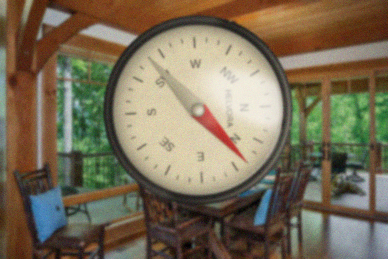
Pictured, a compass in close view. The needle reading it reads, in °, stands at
50 °
